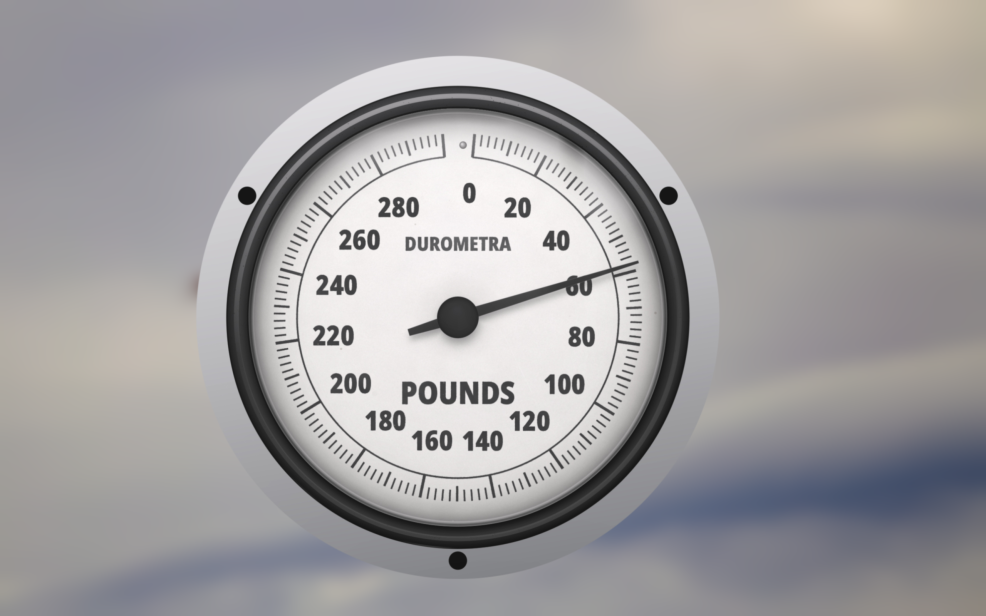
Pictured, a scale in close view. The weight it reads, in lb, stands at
58 lb
